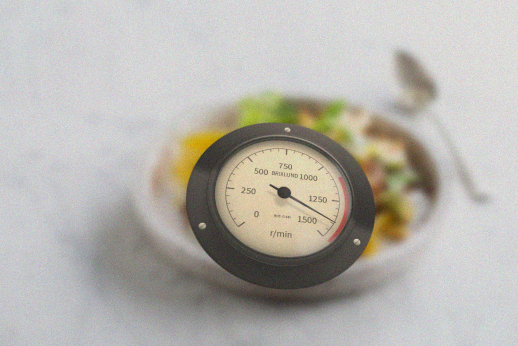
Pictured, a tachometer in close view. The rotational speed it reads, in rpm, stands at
1400 rpm
